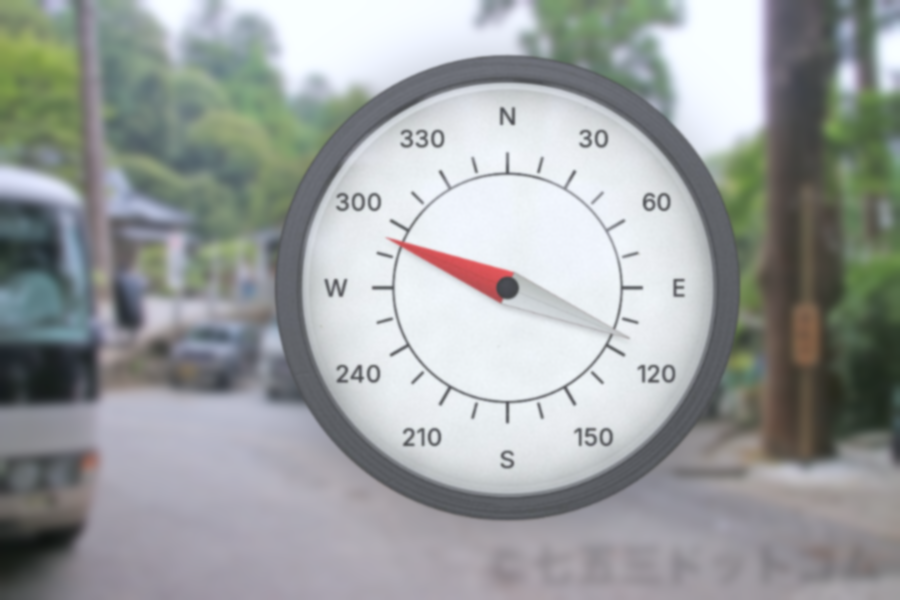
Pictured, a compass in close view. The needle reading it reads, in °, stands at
292.5 °
